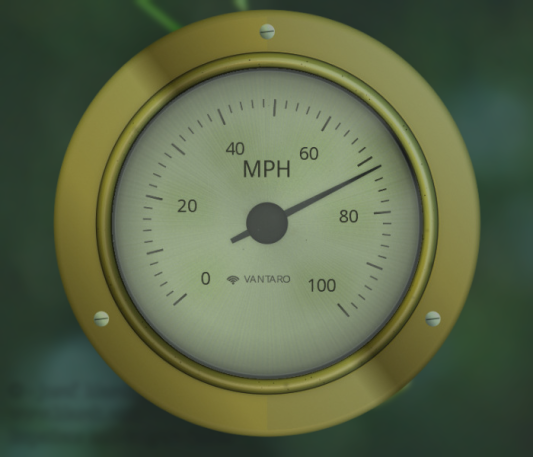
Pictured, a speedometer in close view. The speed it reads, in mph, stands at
72 mph
